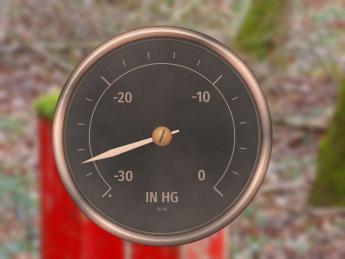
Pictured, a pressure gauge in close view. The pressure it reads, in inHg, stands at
-27 inHg
